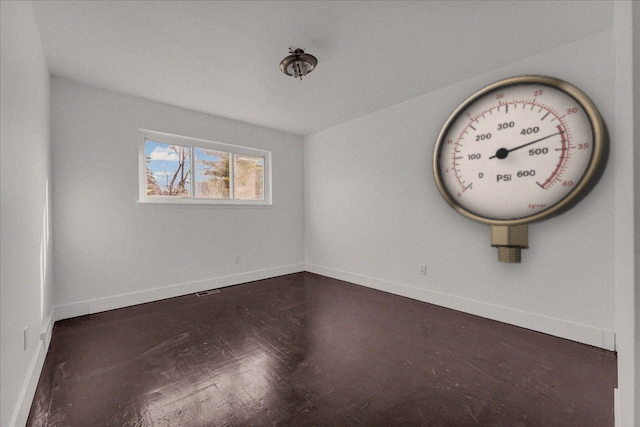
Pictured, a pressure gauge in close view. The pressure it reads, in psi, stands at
460 psi
